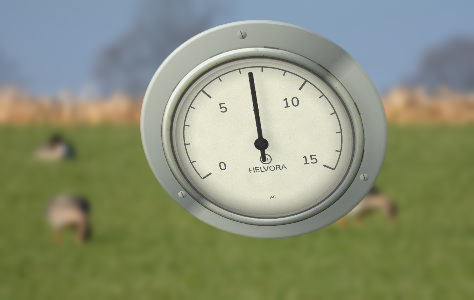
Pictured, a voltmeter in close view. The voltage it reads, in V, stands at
7.5 V
